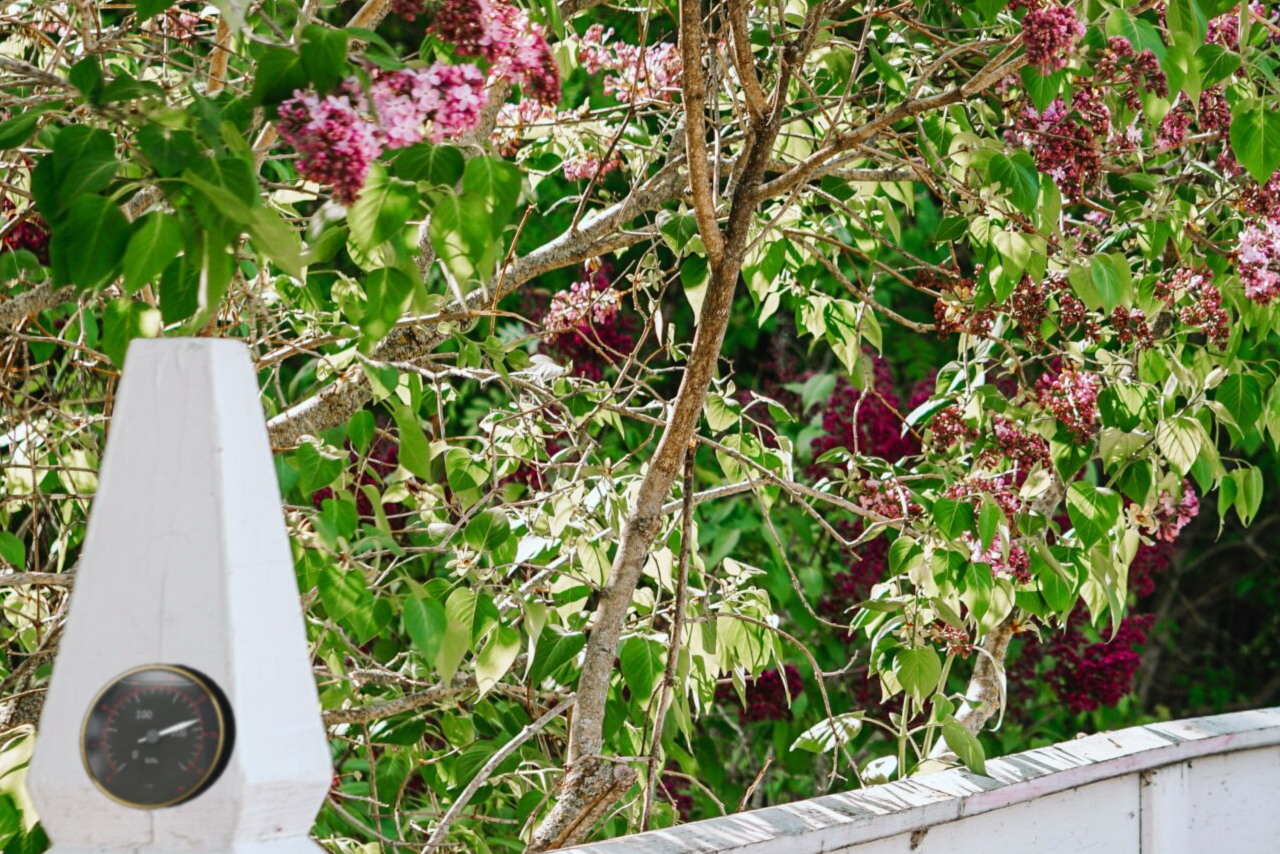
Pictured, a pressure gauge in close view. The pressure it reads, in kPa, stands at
190 kPa
